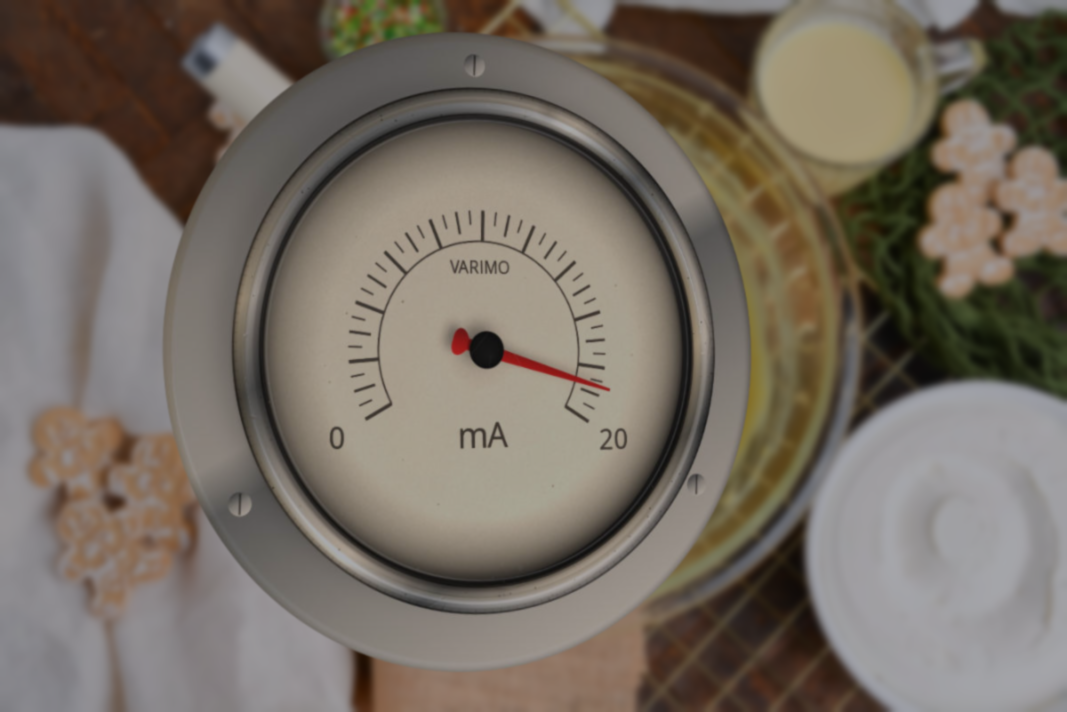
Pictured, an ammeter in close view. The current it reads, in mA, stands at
18.75 mA
